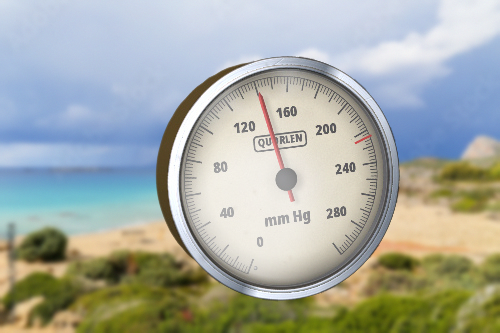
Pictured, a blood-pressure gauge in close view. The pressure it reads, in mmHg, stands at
140 mmHg
